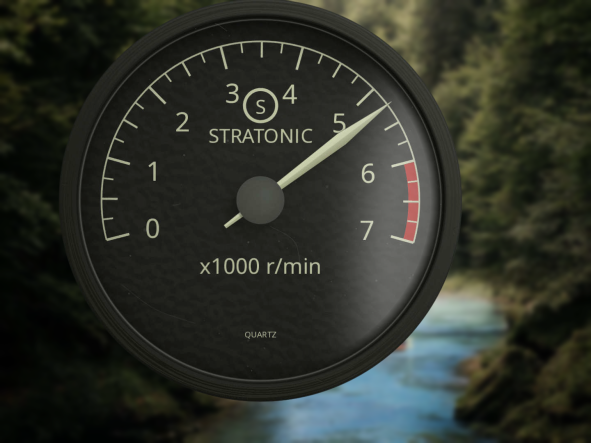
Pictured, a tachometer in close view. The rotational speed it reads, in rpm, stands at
5250 rpm
